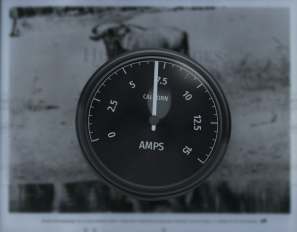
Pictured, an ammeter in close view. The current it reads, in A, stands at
7 A
